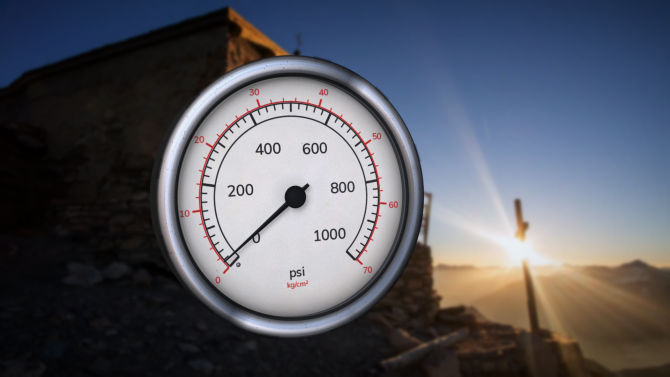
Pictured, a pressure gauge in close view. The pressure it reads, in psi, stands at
20 psi
